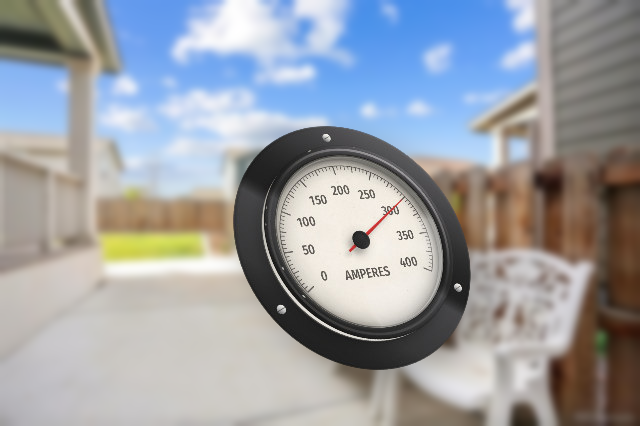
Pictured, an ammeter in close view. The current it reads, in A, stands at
300 A
